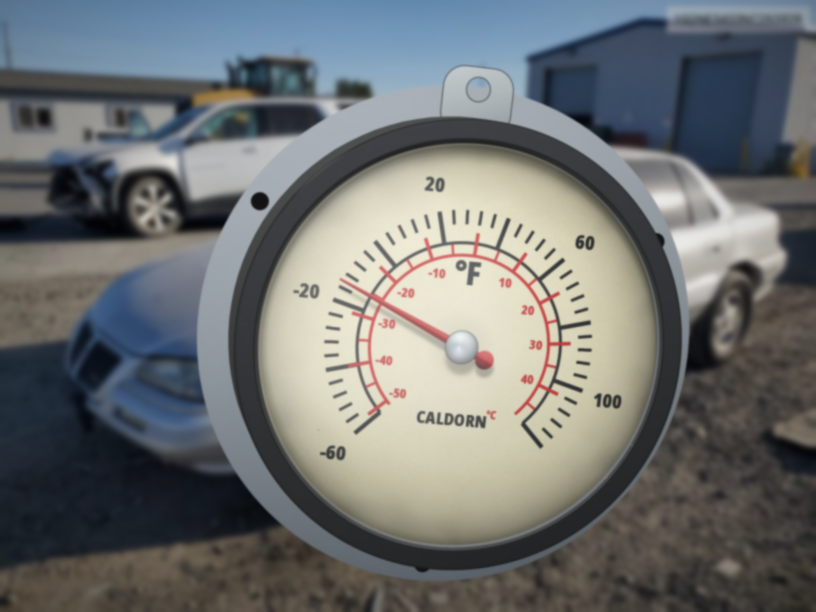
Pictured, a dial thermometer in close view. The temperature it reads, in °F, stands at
-14 °F
